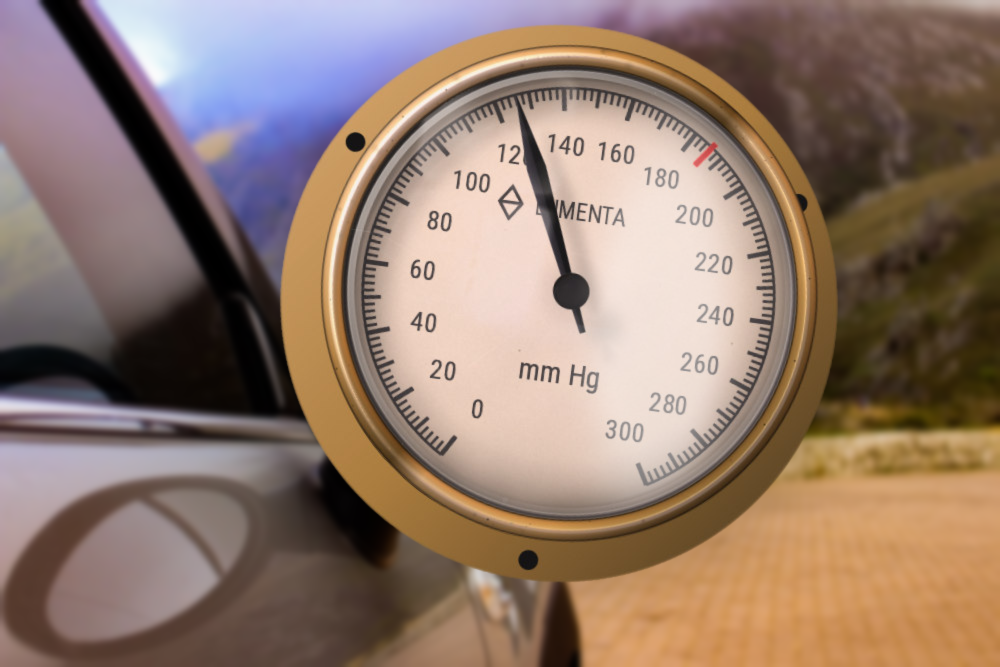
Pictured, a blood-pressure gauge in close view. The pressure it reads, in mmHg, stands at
126 mmHg
